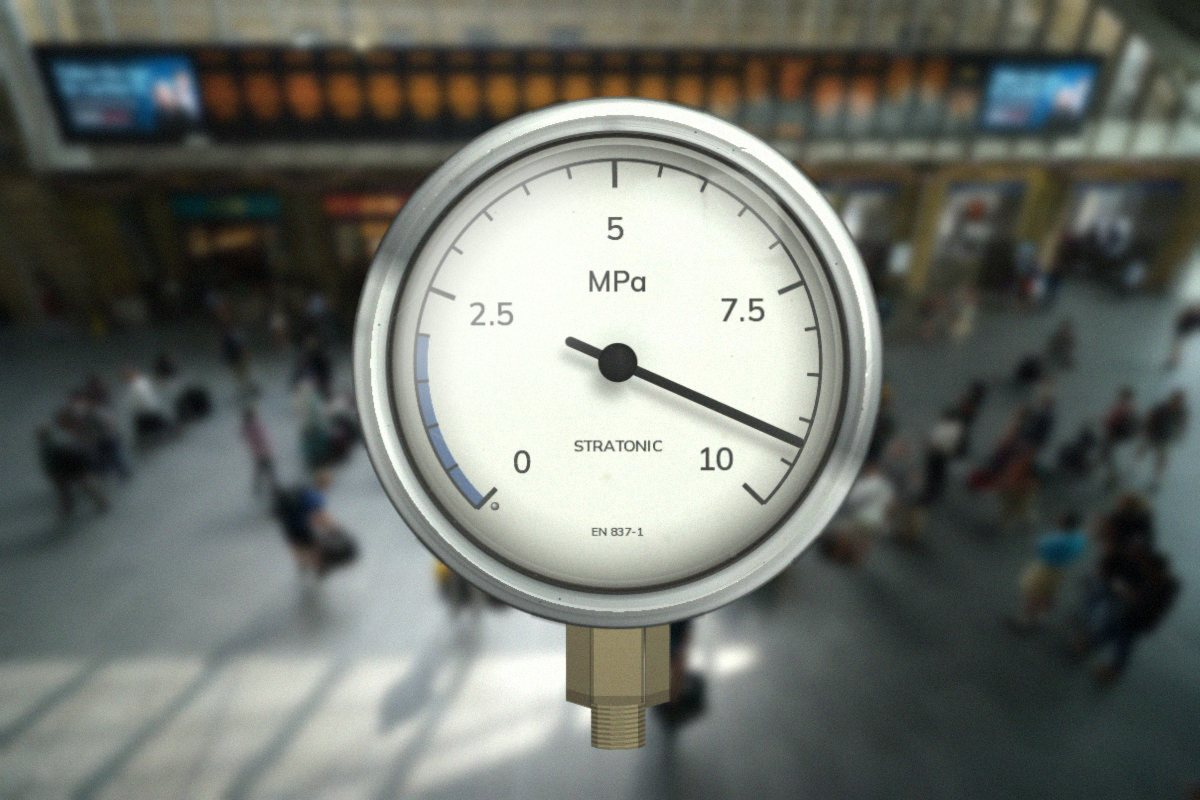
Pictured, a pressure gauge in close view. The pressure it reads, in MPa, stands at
9.25 MPa
